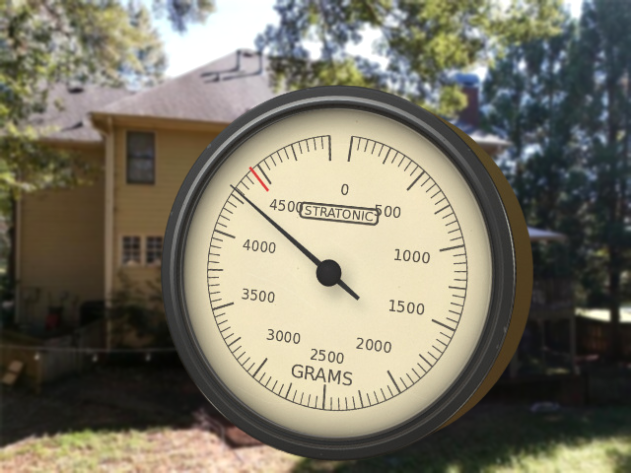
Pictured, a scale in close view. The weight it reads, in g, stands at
4300 g
